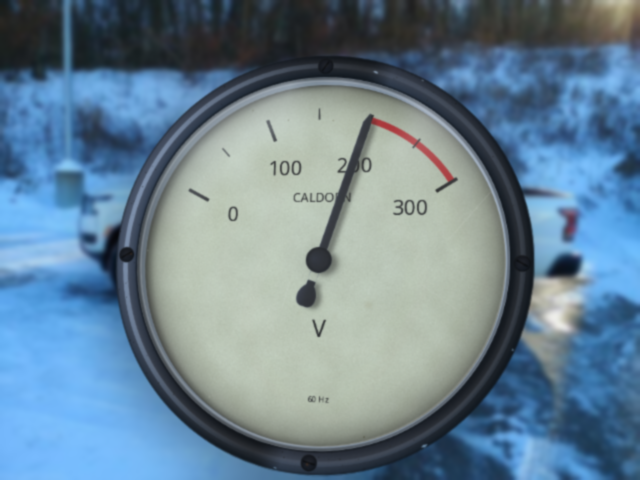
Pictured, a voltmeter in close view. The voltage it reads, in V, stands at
200 V
